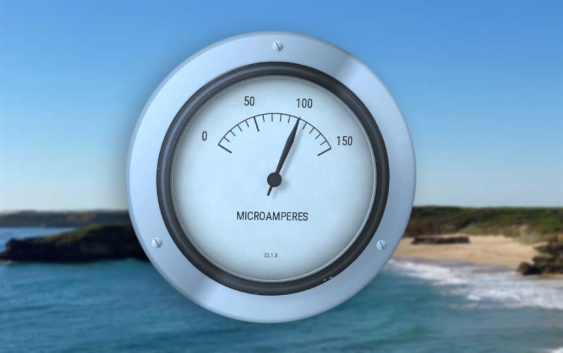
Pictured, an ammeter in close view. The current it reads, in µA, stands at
100 µA
